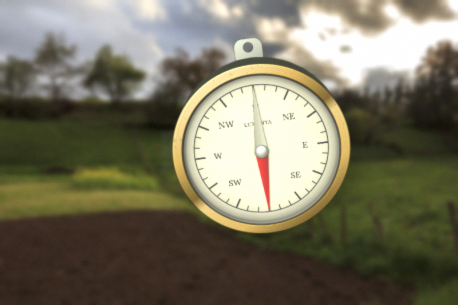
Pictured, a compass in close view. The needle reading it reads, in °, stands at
180 °
